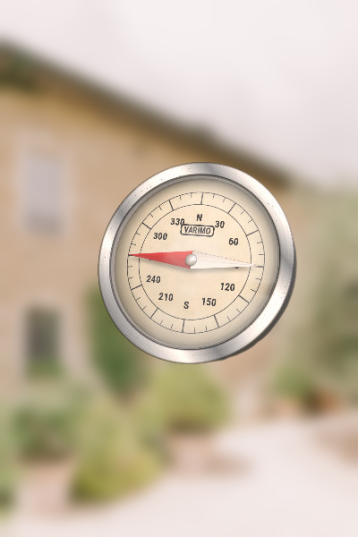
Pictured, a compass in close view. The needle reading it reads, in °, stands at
270 °
